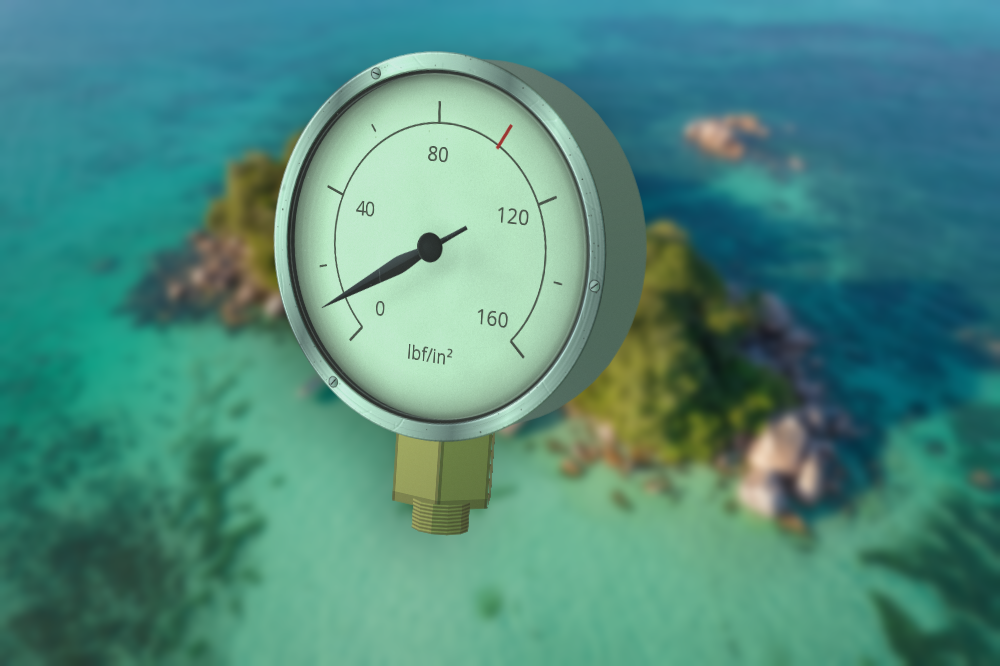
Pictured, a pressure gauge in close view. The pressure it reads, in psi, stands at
10 psi
